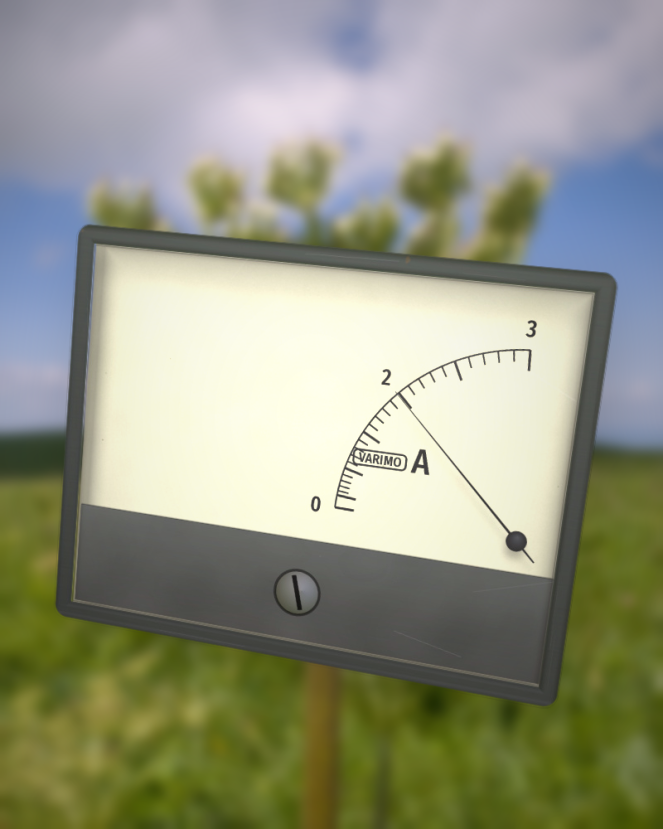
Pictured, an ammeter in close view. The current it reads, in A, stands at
2 A
